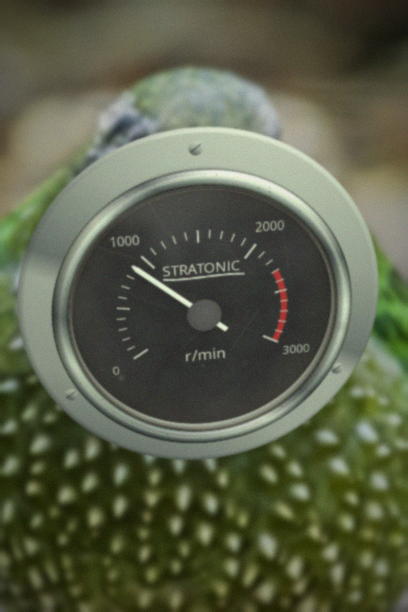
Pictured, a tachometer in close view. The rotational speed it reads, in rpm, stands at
900 rpm
